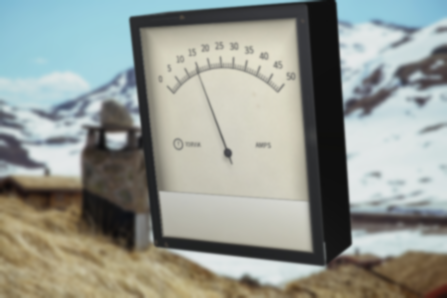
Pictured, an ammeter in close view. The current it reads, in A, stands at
15 A
